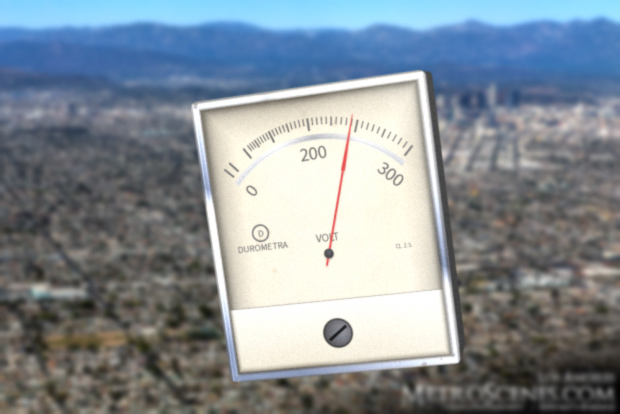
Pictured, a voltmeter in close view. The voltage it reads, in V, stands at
245 V
